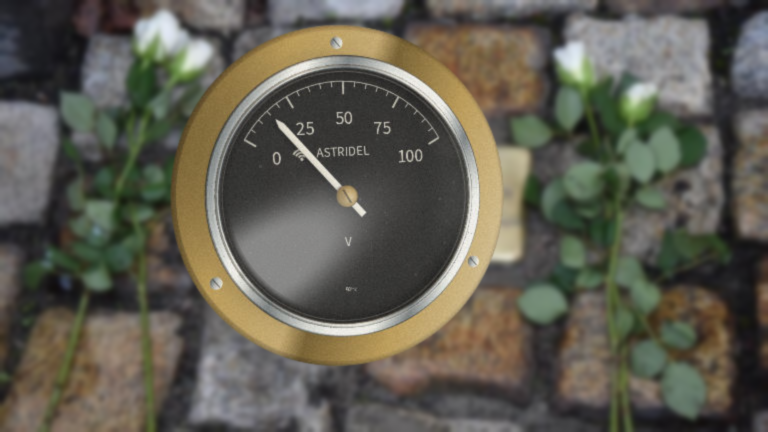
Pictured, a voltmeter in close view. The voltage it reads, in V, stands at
15 V
